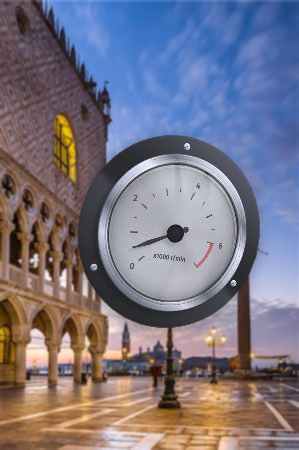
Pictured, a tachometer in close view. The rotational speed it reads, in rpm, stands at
500 rpm
